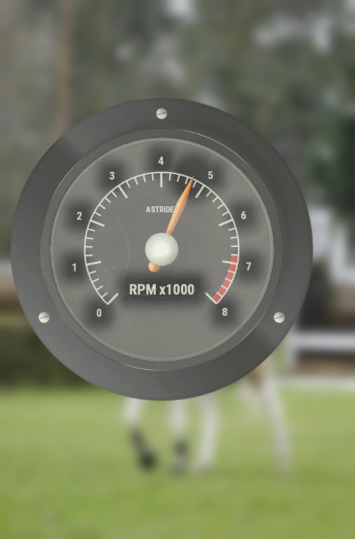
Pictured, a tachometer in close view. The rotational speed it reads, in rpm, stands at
4700 rpm
